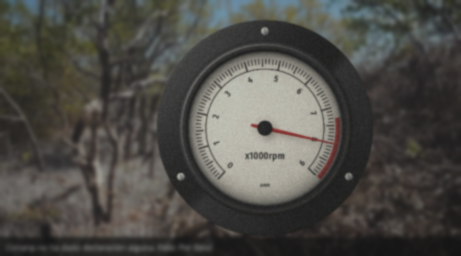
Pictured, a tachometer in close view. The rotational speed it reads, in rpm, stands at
8000 rpm
